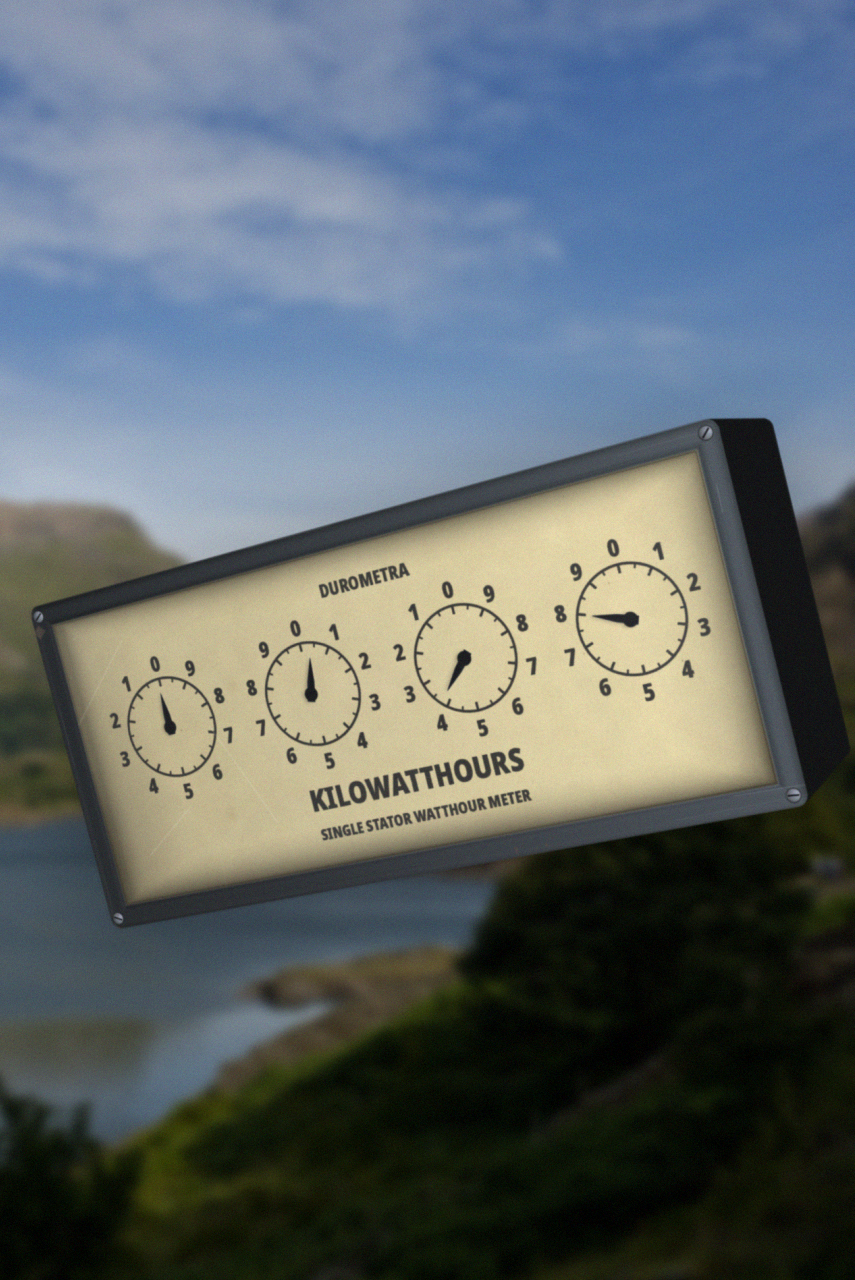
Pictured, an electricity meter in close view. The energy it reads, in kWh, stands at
38 kWh
